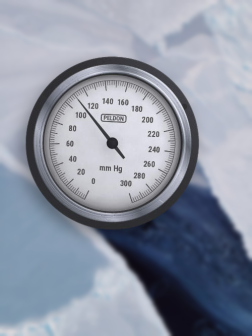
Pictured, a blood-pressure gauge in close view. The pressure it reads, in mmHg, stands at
110 mmHg
